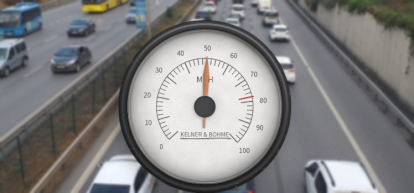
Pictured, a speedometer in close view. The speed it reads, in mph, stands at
50 mph
